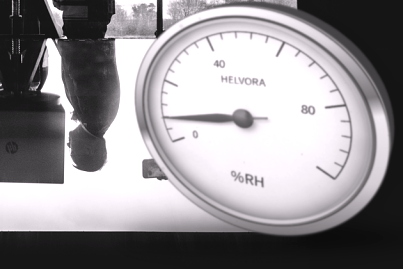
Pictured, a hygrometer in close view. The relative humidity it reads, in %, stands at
8 %
